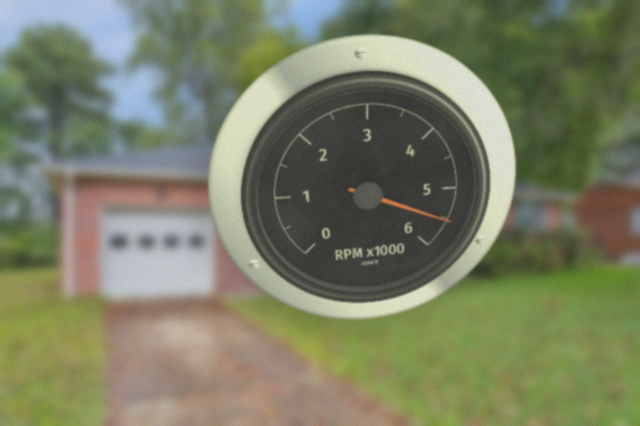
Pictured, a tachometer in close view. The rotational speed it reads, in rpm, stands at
5500 rpm
